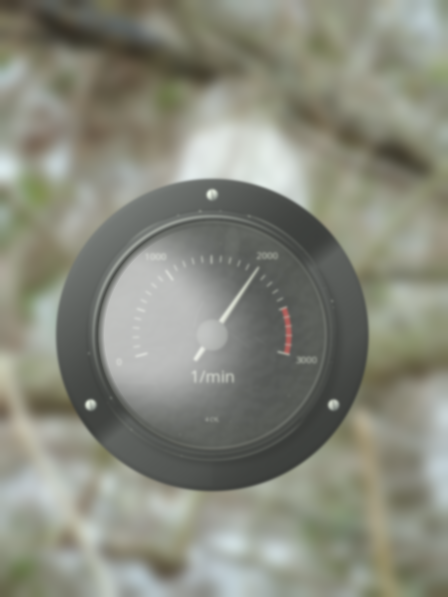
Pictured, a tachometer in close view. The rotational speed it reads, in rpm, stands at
2000 rpm
